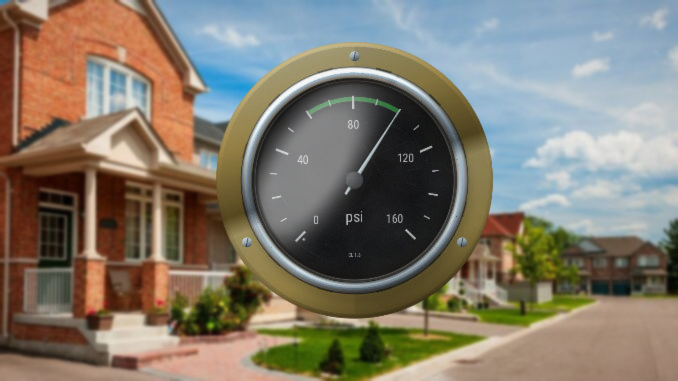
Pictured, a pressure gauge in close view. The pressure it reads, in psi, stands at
100 psi
